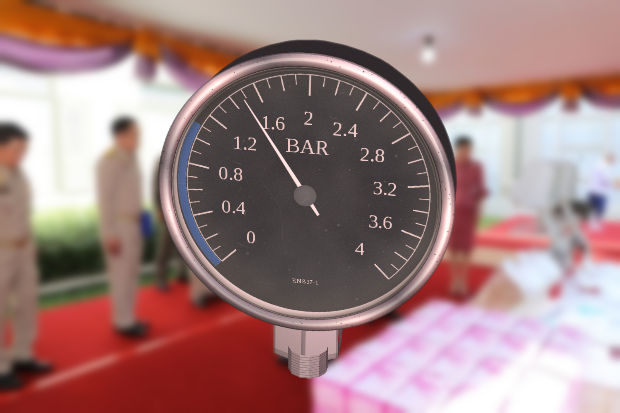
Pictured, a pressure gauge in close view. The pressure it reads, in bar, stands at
1.5 bar
